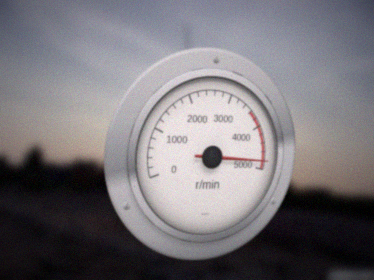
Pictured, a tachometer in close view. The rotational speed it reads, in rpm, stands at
4800 rpm
